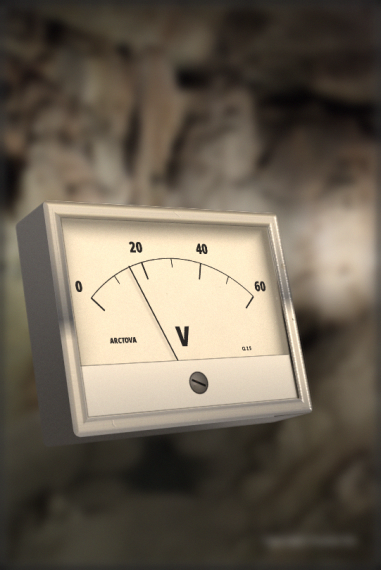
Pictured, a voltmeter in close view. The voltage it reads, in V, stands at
15 V
